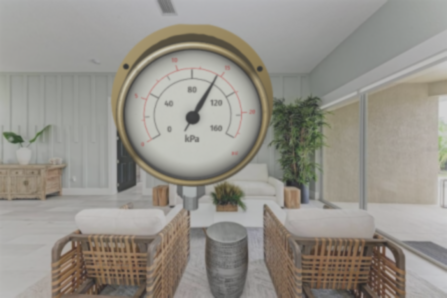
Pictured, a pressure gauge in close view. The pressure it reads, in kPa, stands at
100 kPa
